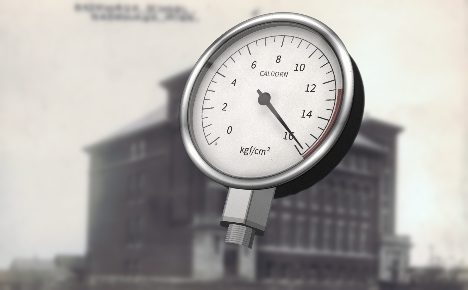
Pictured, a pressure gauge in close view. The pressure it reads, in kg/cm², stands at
15.75 kg/cm²
